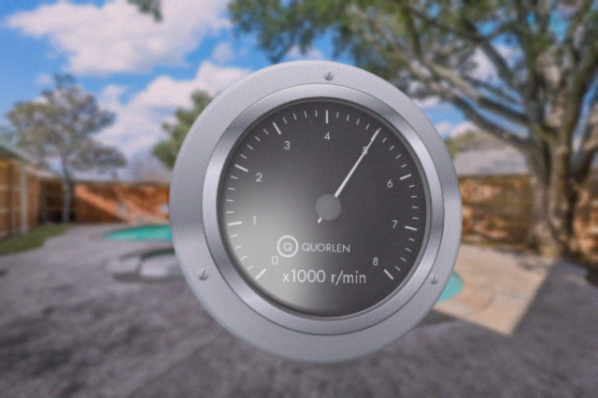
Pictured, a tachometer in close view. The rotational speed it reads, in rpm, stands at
5000 rpm
